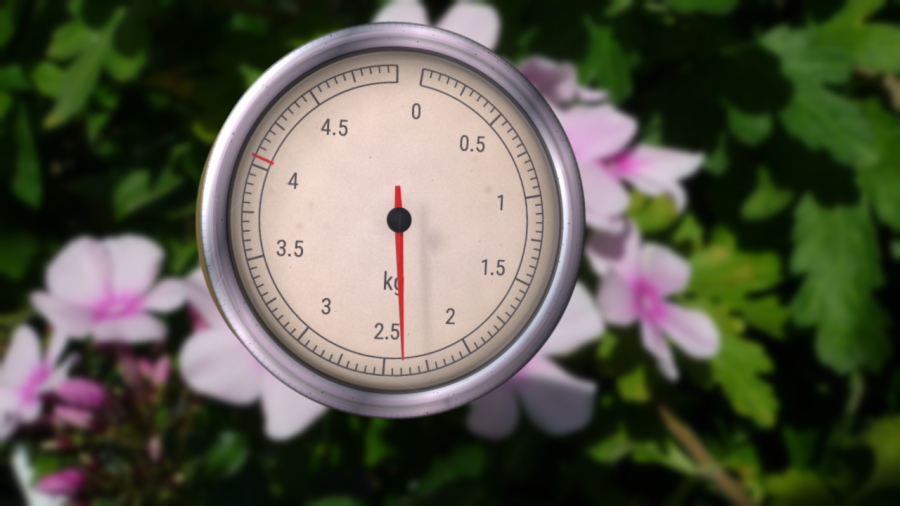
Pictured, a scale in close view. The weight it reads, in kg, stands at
2.4 kg
